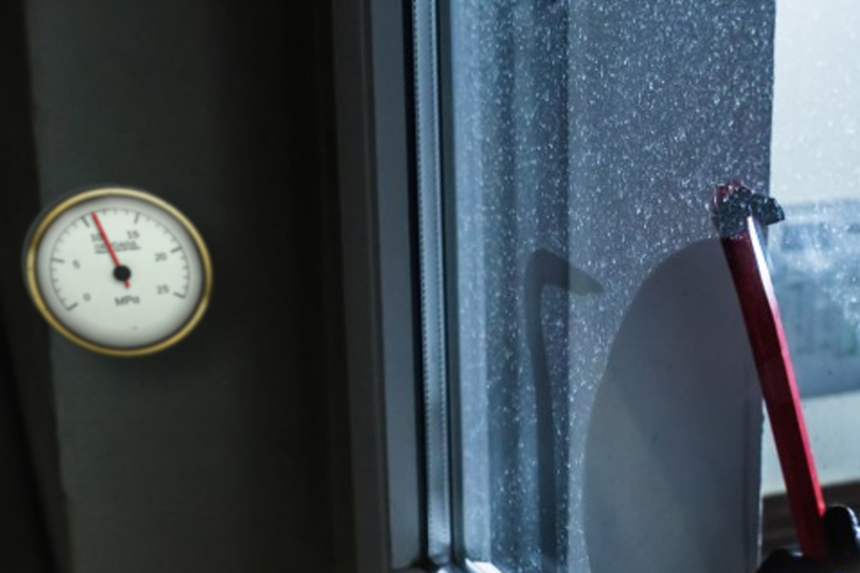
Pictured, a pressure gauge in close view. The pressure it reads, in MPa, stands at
11 MPa
